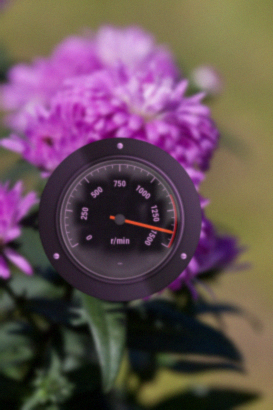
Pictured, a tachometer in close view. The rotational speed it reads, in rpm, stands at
1400 rpm
